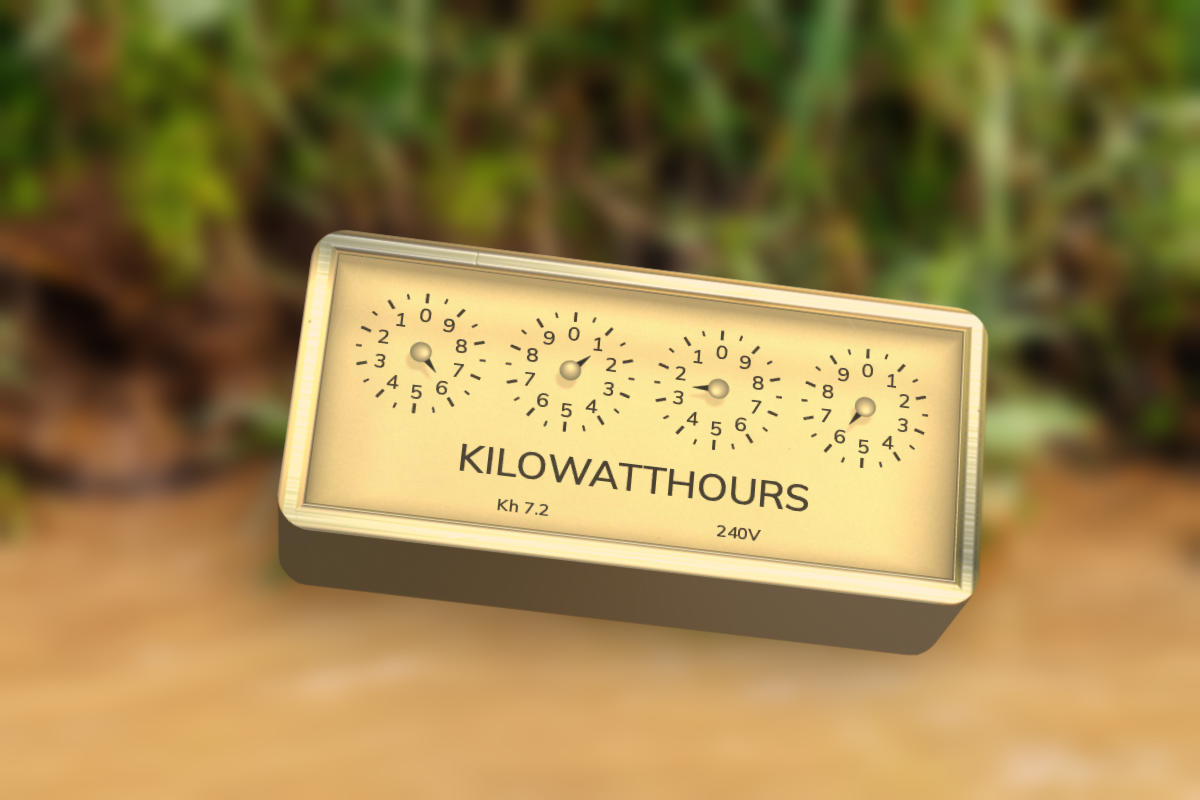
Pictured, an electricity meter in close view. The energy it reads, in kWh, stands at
6126 kWh
